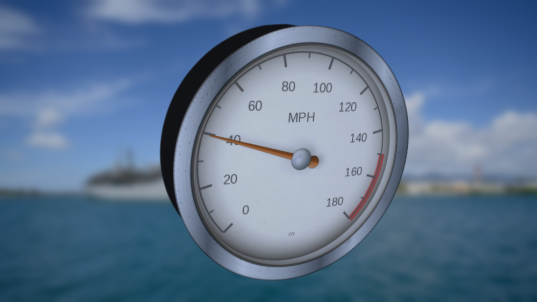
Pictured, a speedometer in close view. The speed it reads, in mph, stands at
40 mph
